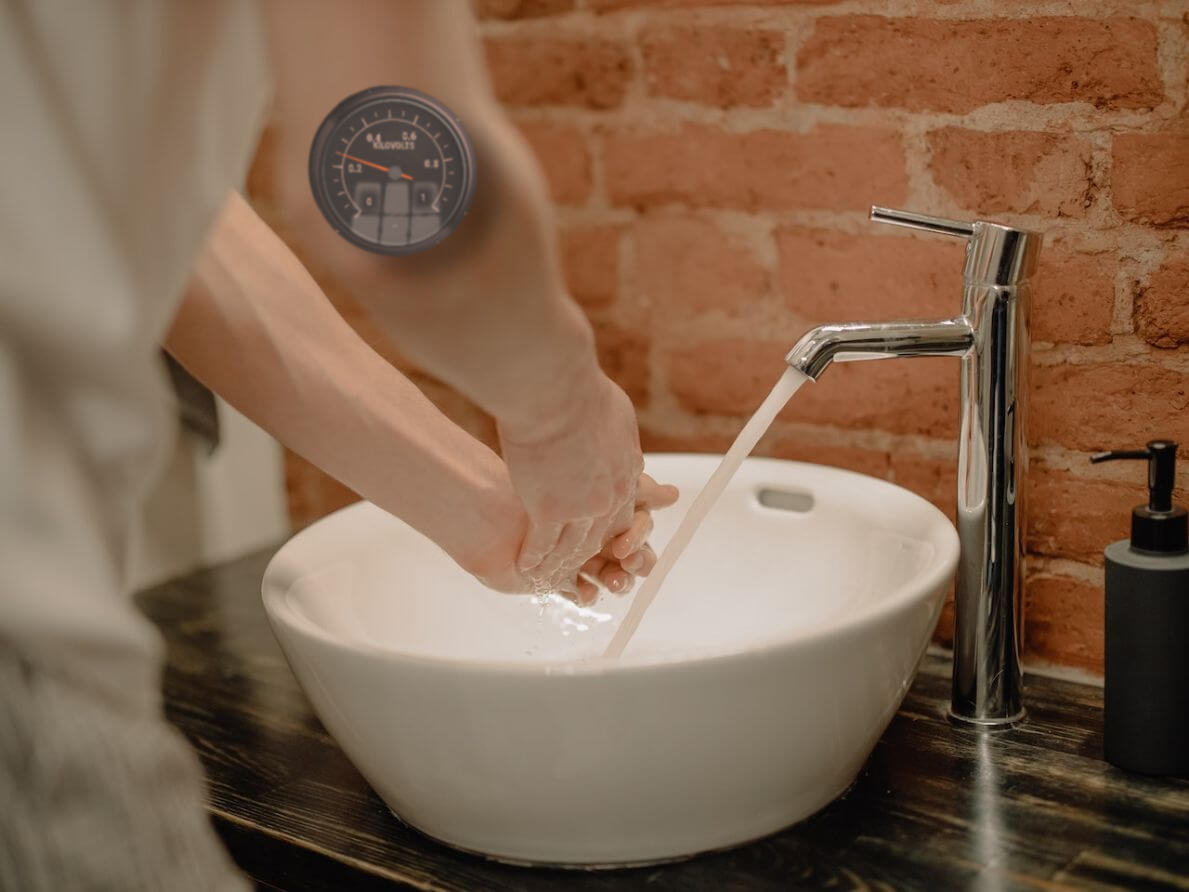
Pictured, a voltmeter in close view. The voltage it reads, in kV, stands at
0.25 kV
